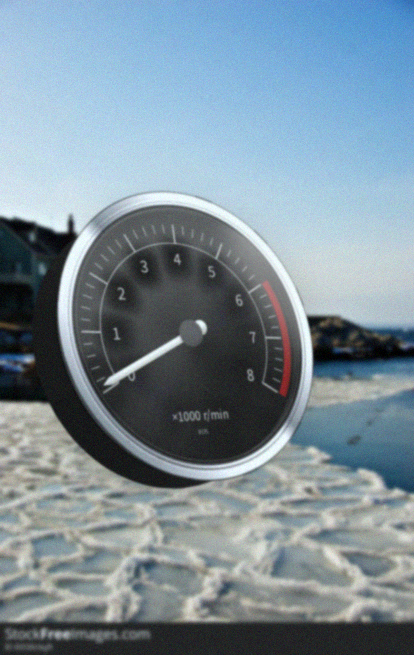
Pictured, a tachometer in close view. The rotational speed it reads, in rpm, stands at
100 rpm
